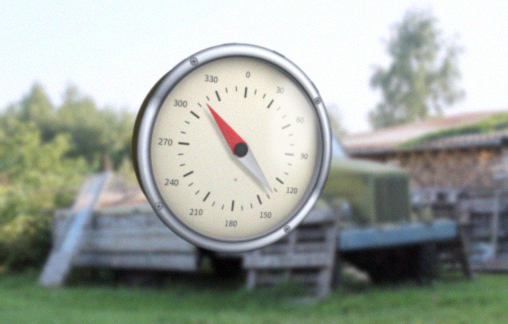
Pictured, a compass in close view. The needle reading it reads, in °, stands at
315 °
